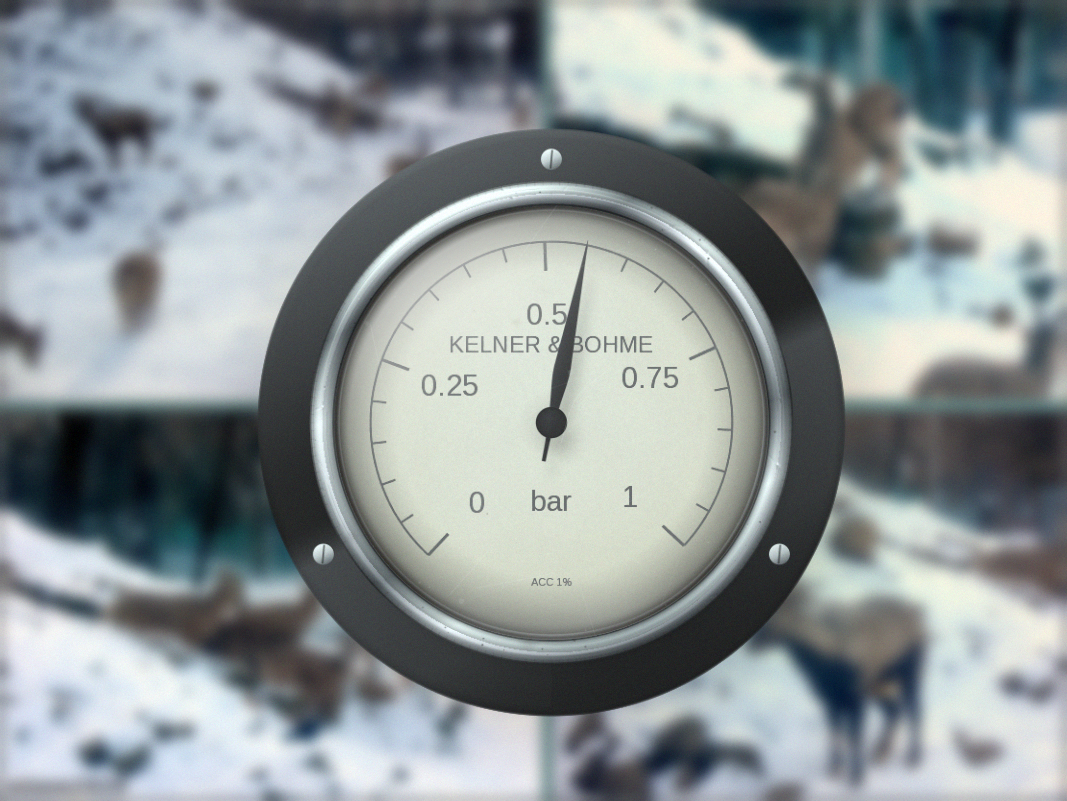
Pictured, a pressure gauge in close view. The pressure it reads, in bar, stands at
0.55 bar
